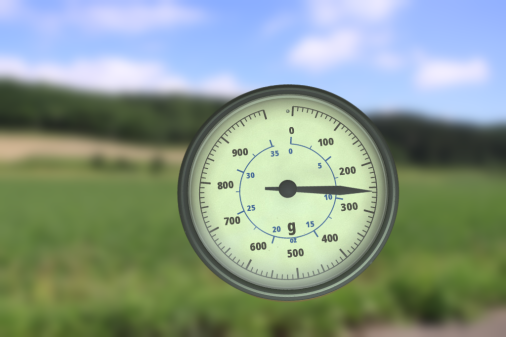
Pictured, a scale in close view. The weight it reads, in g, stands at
260 g
